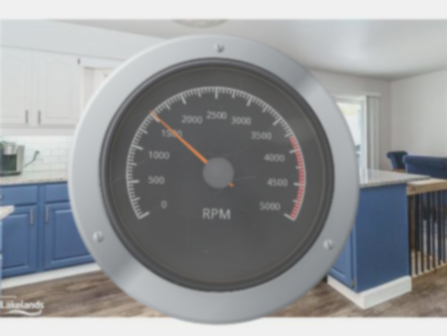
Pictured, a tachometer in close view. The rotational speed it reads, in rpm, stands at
1500 rpm
